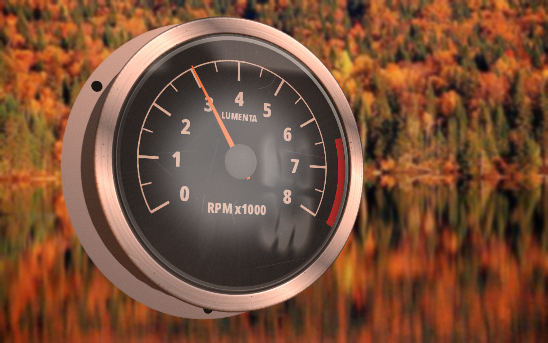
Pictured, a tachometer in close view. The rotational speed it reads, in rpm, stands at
3000 rpm
